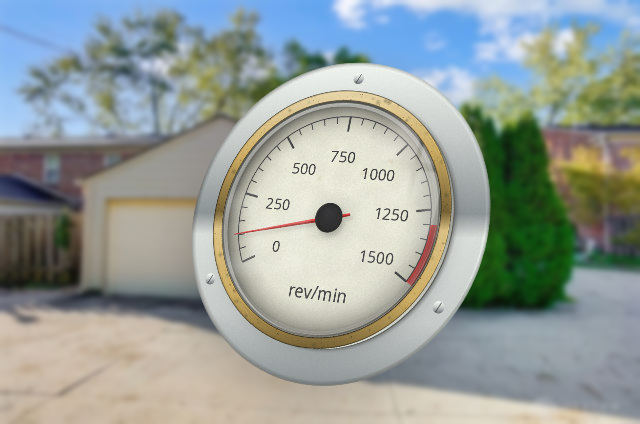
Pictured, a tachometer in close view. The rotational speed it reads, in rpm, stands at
100 rpm
